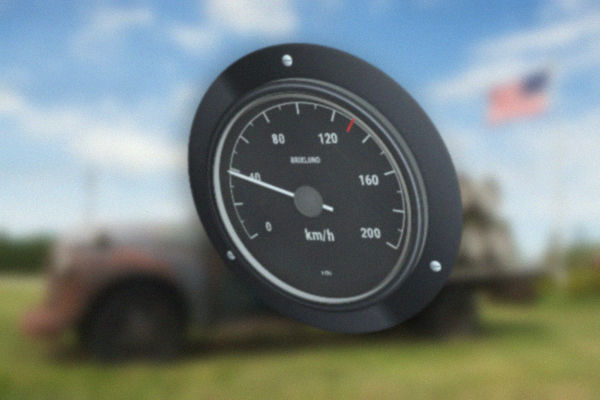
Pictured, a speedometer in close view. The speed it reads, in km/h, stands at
40 km/h
